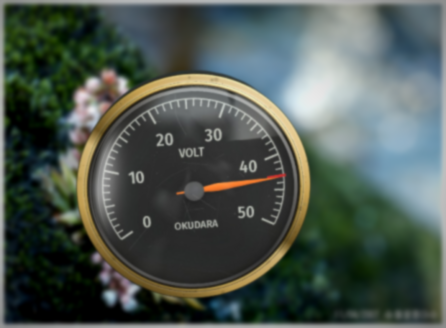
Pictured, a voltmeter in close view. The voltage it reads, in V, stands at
43 V
